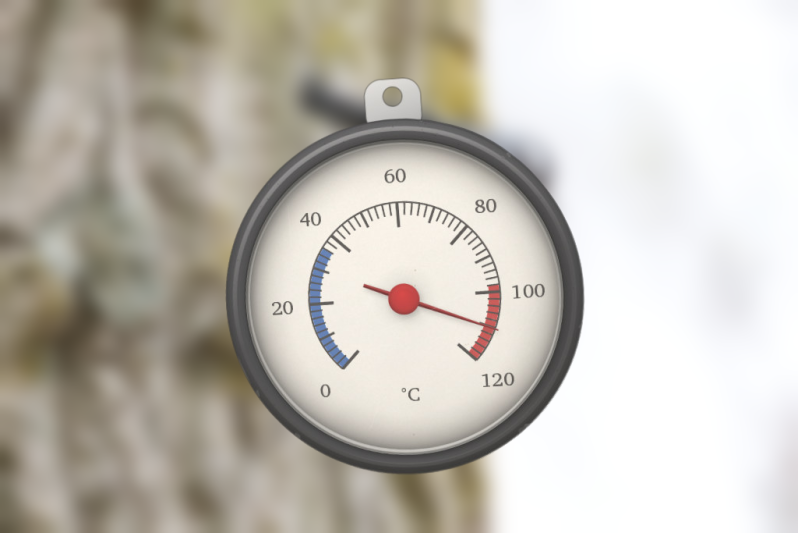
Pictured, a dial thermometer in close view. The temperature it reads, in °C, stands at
110 °C
